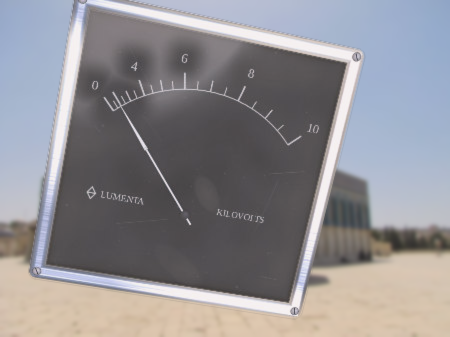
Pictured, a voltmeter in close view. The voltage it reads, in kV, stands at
2 kV
